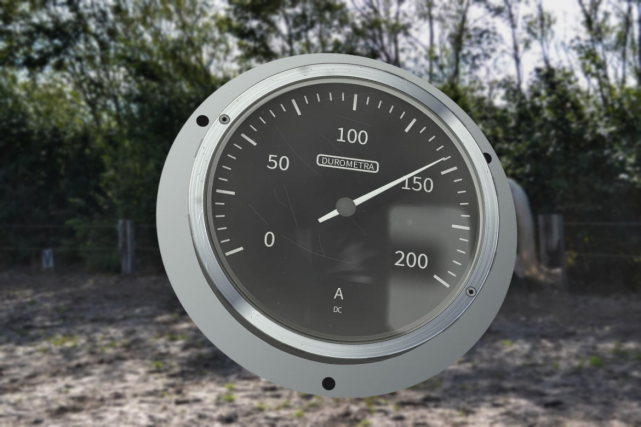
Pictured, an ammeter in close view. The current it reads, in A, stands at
145 A
